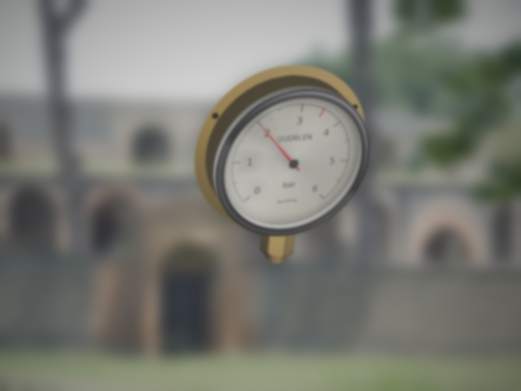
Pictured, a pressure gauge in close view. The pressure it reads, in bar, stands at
2 bar
